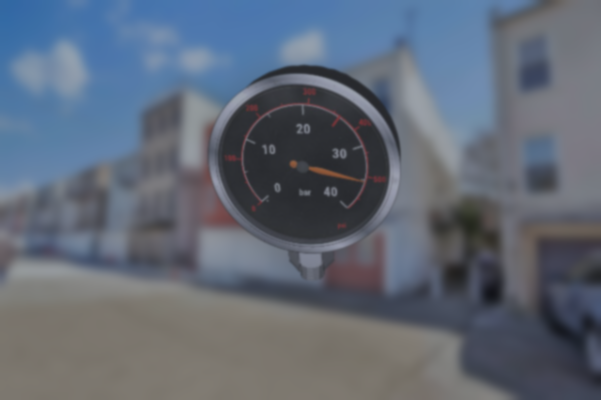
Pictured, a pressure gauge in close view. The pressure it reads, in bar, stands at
35 bar
